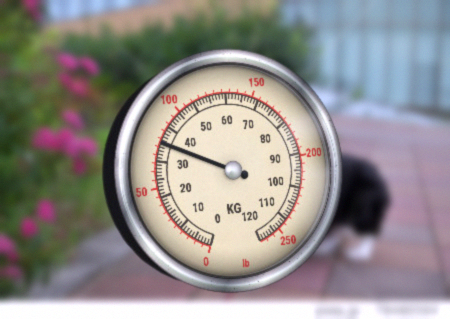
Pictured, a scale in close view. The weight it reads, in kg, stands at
35 kg
